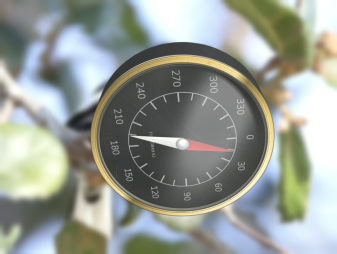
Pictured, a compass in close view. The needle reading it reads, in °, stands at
15 °
